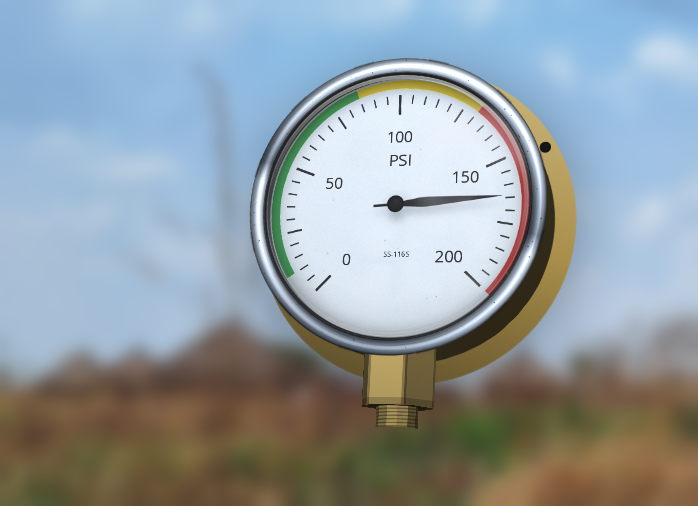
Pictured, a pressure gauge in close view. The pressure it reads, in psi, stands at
165 psi
